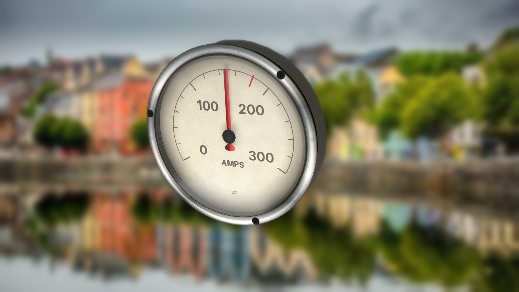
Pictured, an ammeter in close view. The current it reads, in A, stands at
150 A
